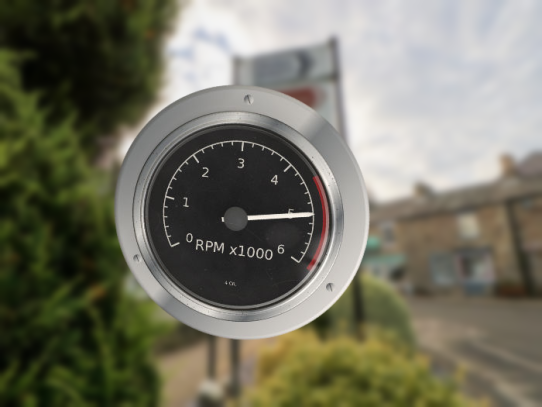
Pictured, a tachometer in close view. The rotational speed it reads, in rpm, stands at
5000 rpm
